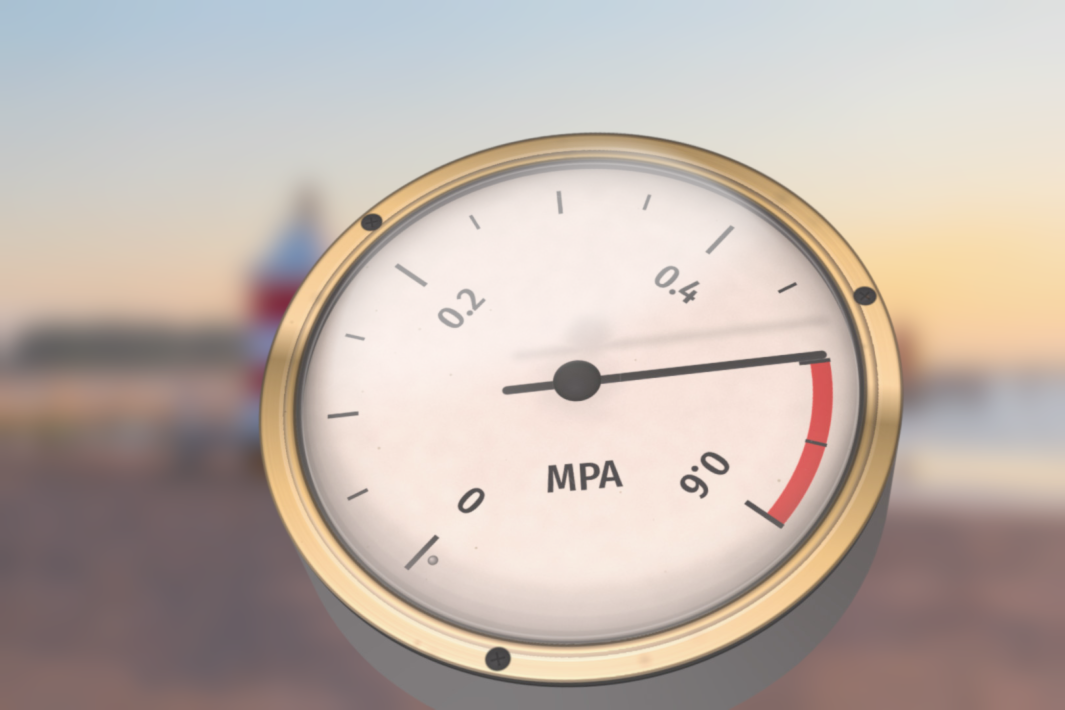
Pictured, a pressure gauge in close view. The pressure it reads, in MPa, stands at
0.5 MPa
